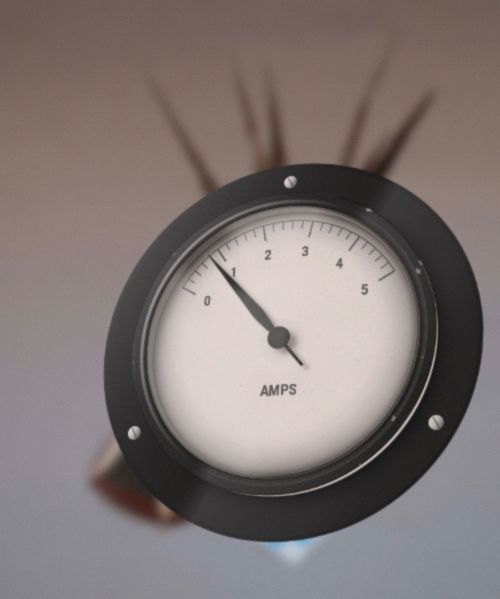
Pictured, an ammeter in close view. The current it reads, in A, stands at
0.8 A
